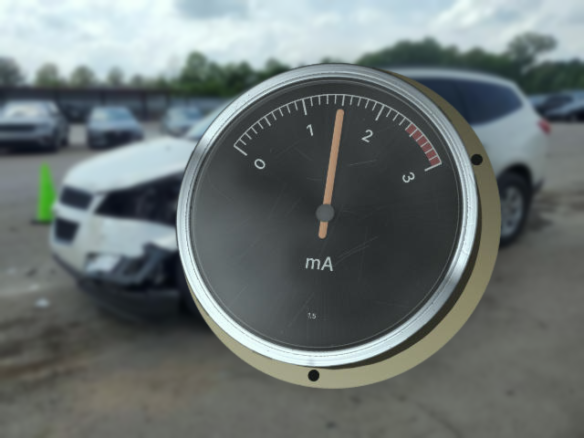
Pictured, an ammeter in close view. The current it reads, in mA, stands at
1.5 mA
